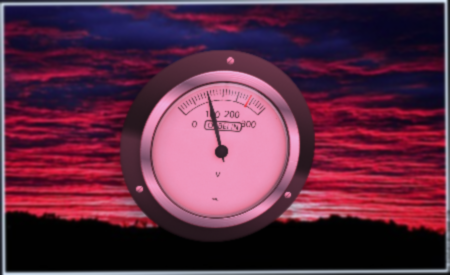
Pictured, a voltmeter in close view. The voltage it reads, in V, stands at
100 V
